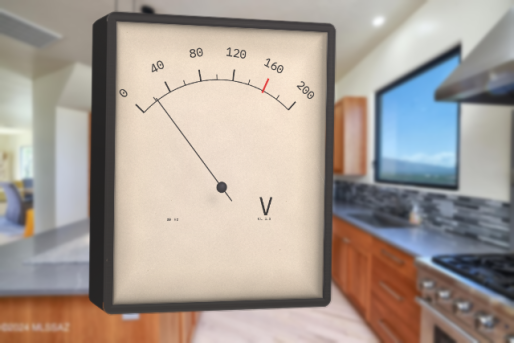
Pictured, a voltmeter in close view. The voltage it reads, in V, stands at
20 V
